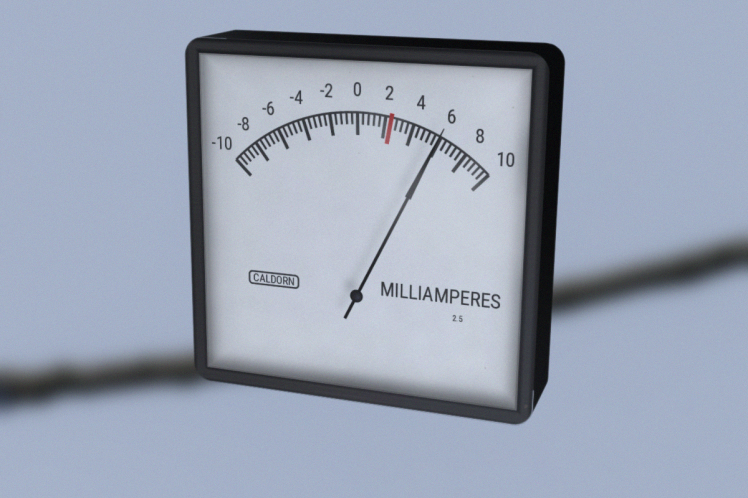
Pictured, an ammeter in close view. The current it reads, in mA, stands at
6 mA
